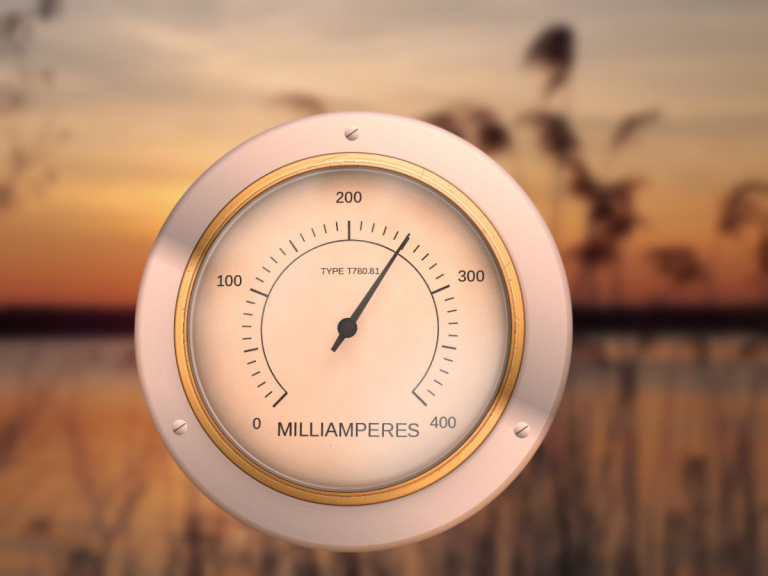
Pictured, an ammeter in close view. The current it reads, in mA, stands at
250 mA
